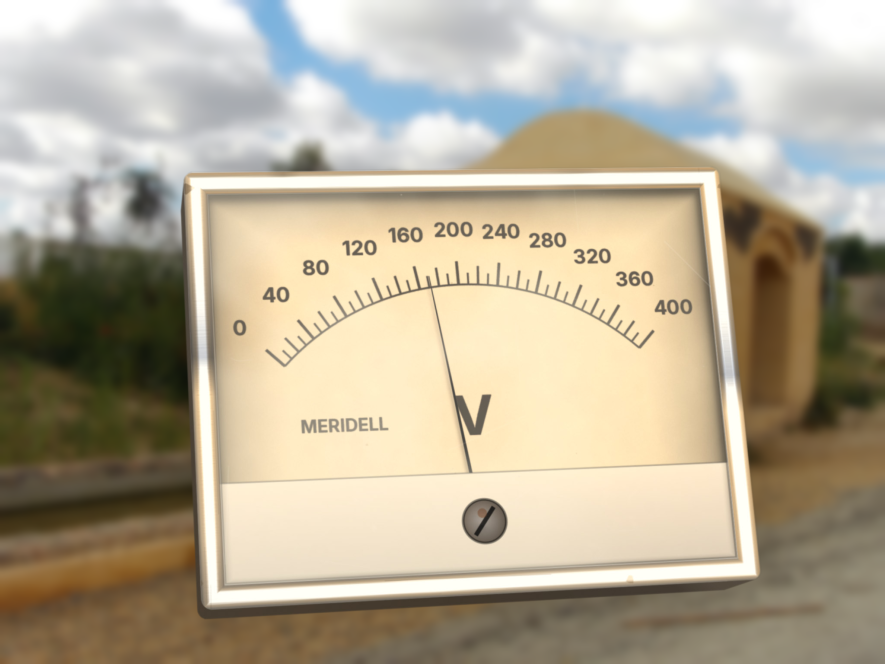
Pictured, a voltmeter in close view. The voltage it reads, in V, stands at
170 V
